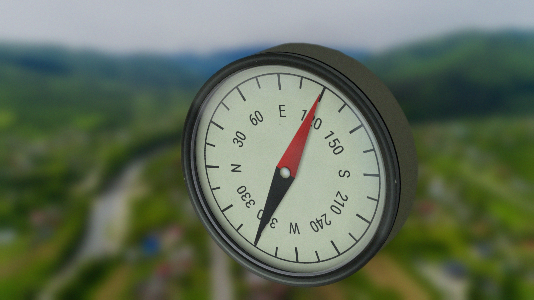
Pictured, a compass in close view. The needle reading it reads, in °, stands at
120 °
